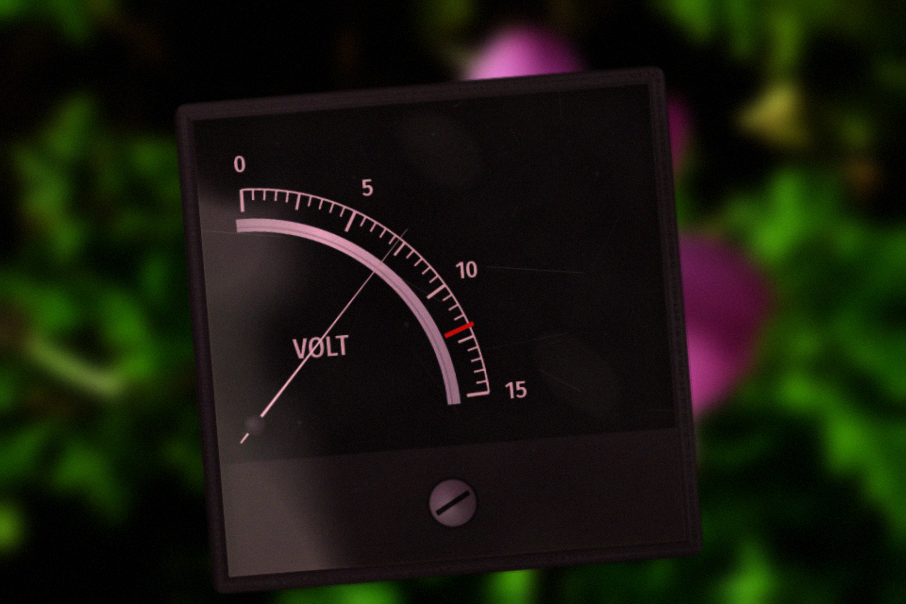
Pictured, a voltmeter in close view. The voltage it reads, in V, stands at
7.25 V
